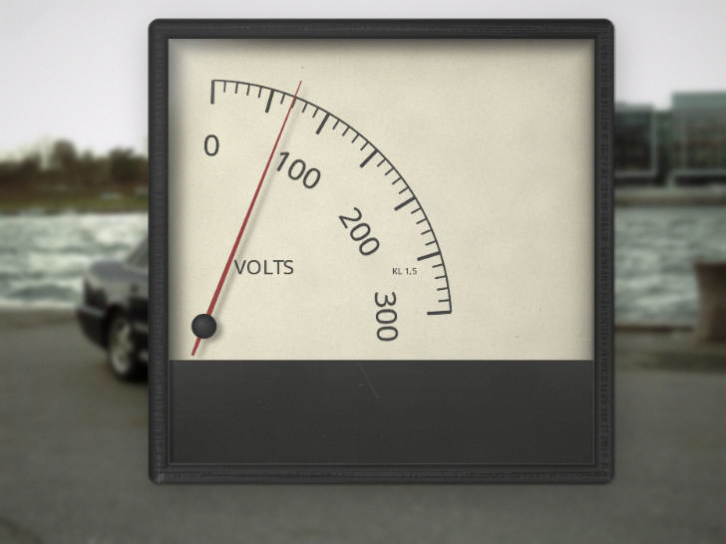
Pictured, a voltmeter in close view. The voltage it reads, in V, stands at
70 V
